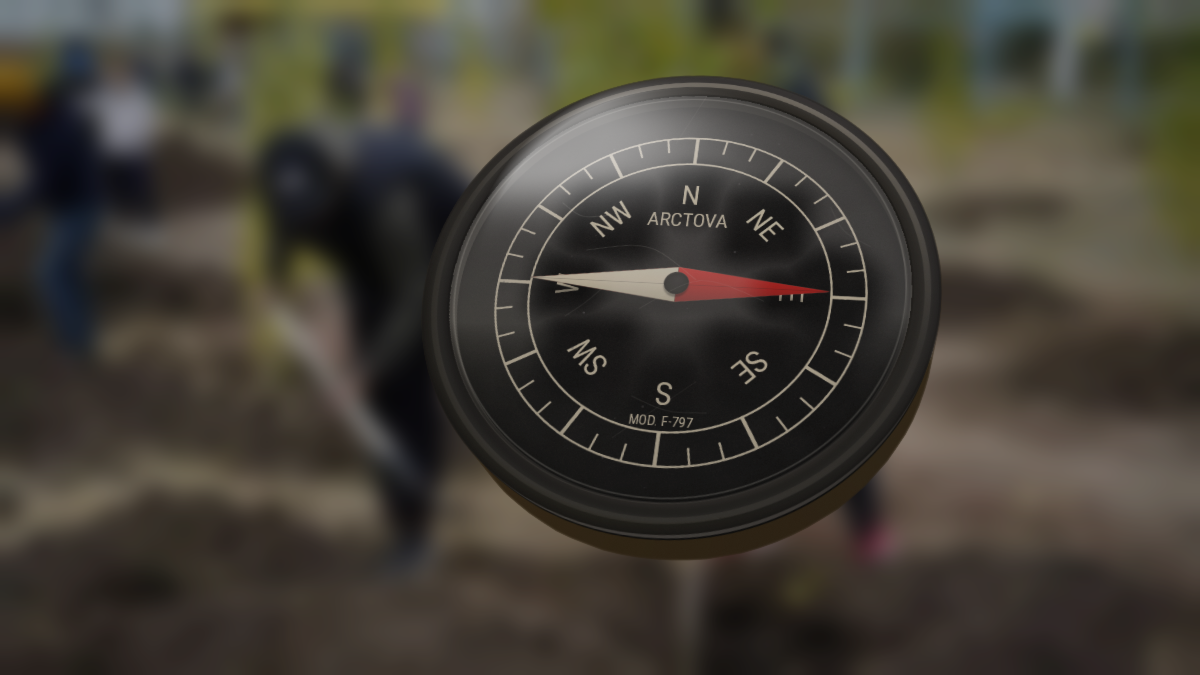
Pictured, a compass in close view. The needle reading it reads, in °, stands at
90 °
